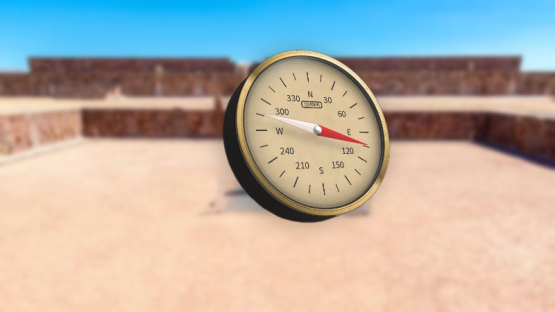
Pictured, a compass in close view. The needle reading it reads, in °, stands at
105 °
